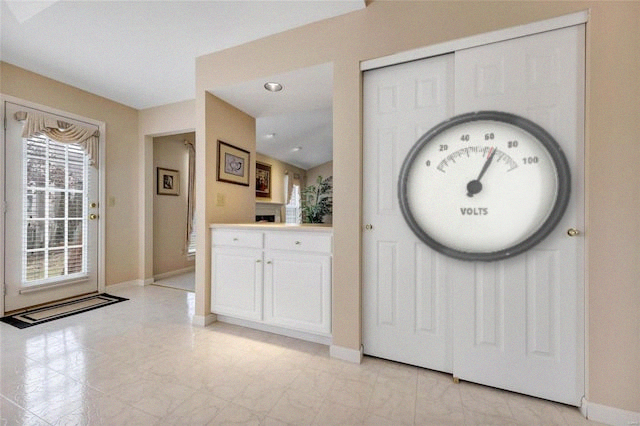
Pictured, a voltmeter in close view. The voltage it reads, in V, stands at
70 V
